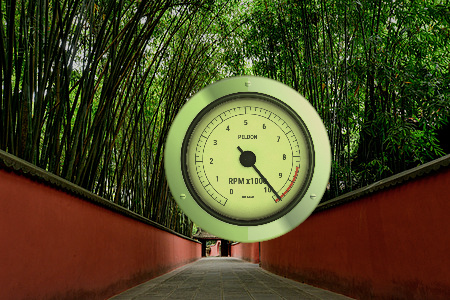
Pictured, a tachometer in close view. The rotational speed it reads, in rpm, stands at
9800 rpm
